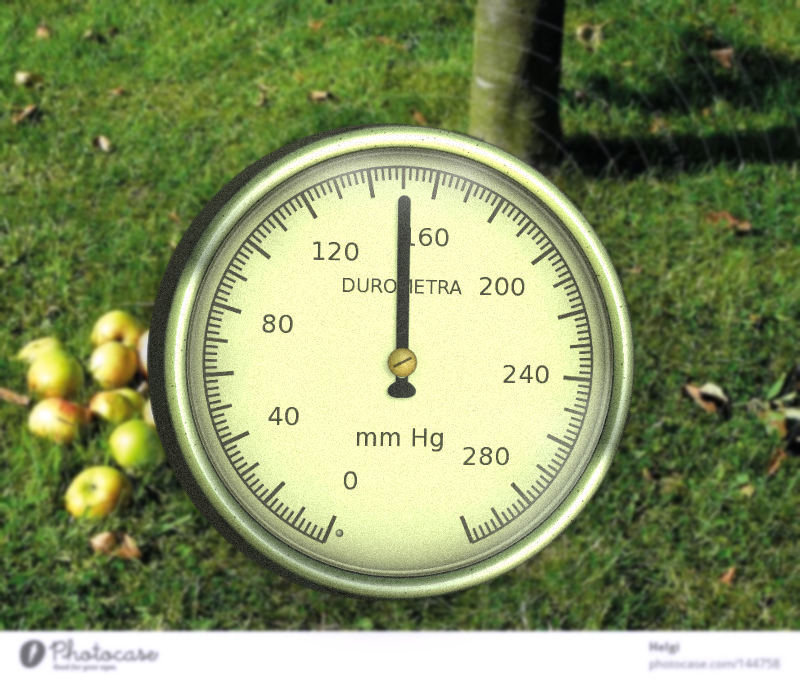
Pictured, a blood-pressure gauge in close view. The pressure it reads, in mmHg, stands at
150 mmHg
